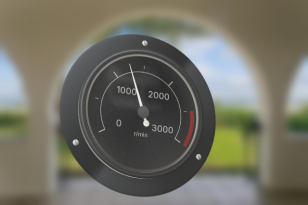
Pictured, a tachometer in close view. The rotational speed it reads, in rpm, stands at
1250 rpm
